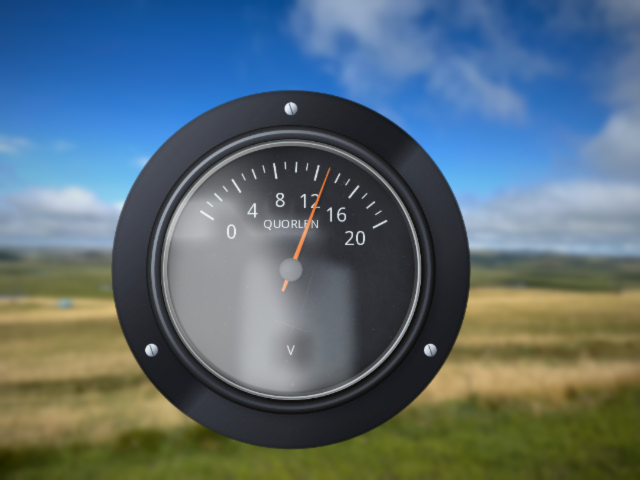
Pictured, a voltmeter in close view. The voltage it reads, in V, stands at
13 V
